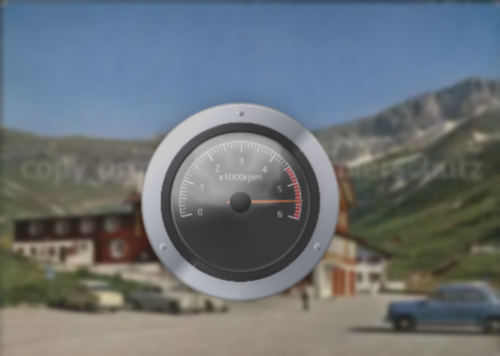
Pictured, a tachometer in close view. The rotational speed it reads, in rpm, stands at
5500 rpm
